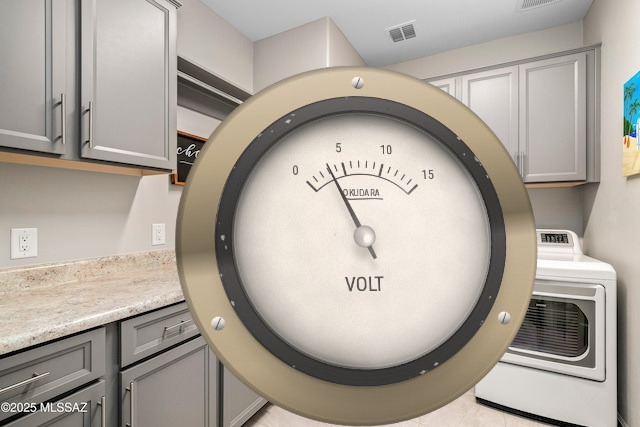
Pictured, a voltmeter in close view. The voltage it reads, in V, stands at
3 V
